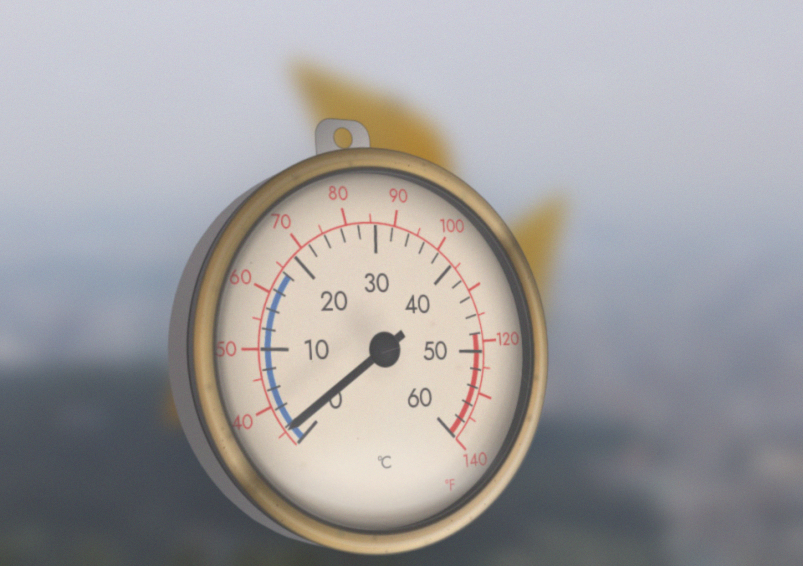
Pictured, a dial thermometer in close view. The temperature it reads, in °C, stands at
2 °C
